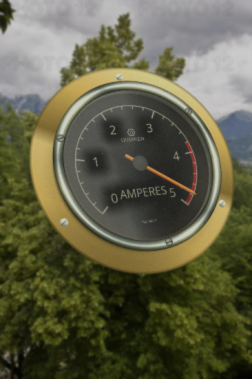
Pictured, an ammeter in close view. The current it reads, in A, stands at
4.8 A
